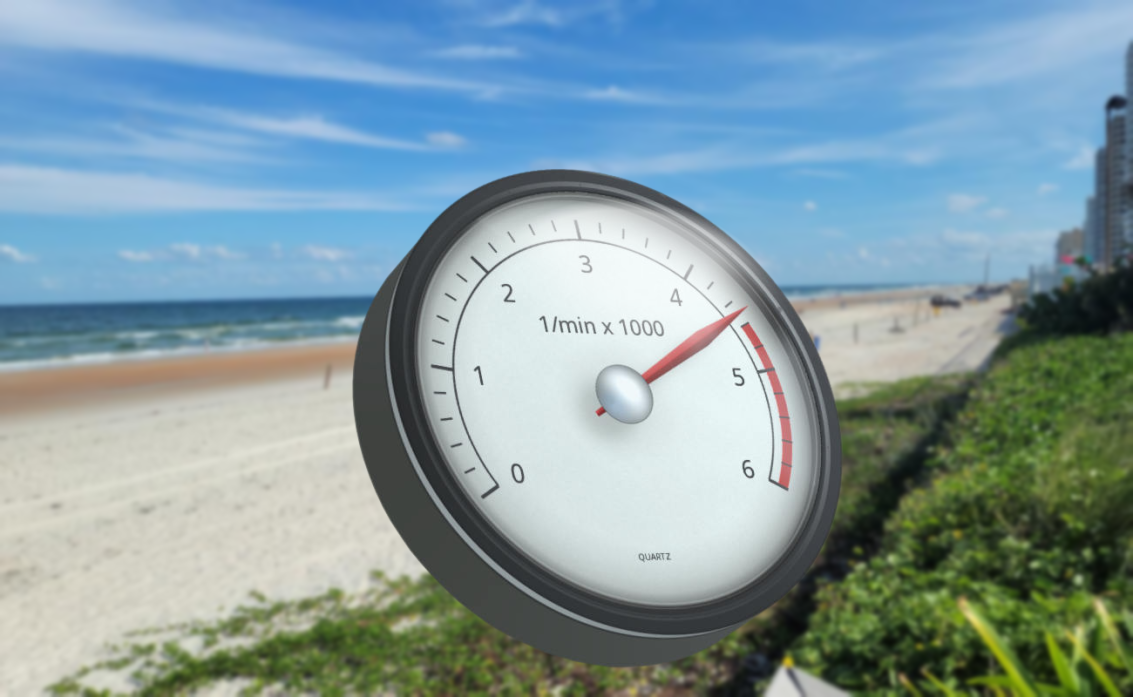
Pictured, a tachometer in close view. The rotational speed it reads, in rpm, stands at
4500 rpm
